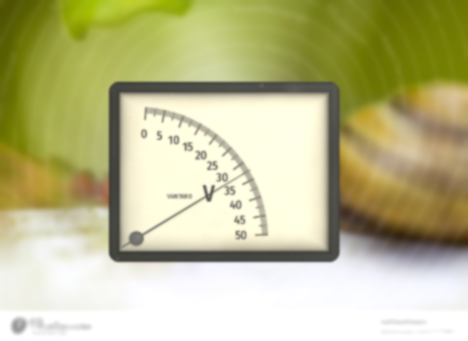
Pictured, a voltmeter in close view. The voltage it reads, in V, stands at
32.5 V
